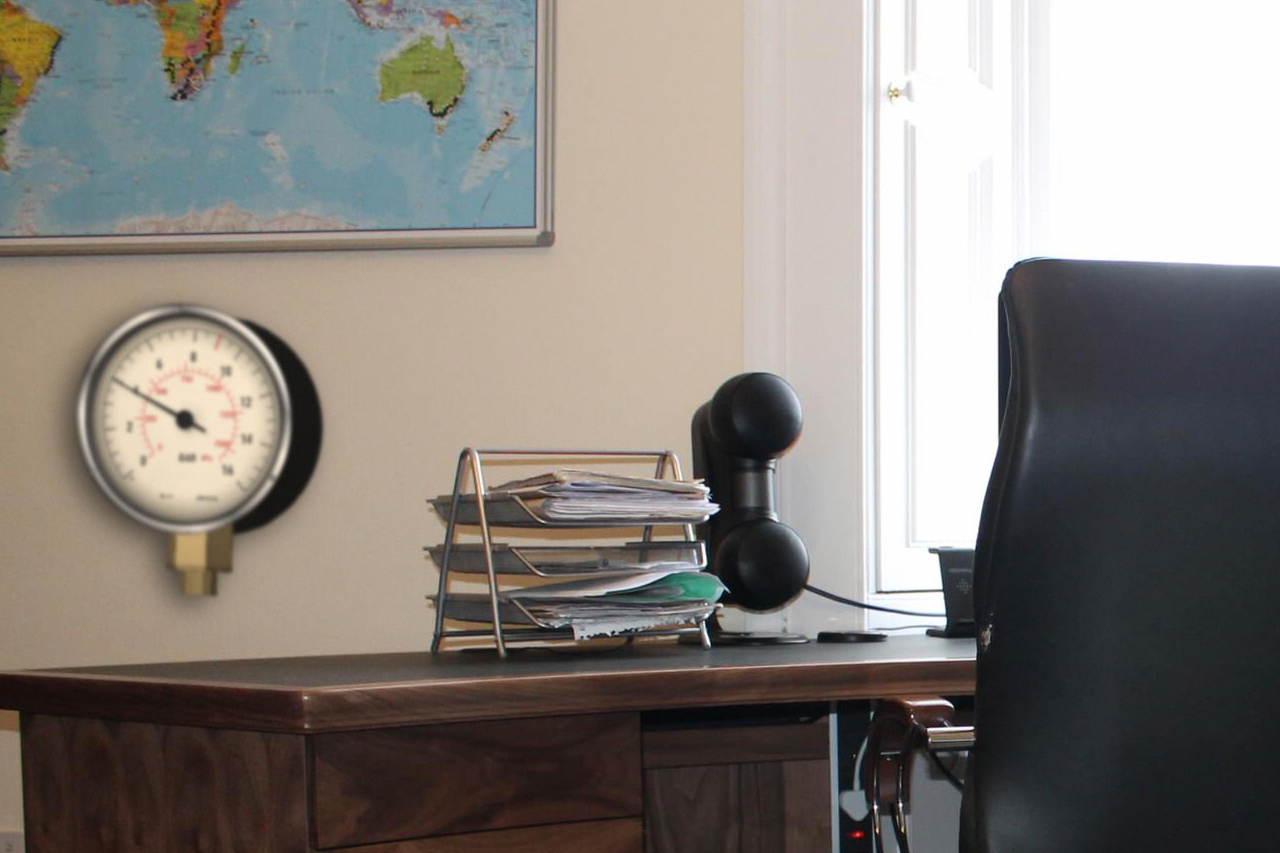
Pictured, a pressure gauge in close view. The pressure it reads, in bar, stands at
4 bar
